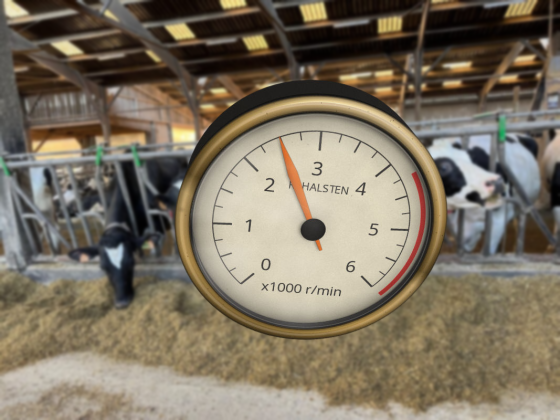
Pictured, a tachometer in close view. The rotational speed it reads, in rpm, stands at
2500 rpm
